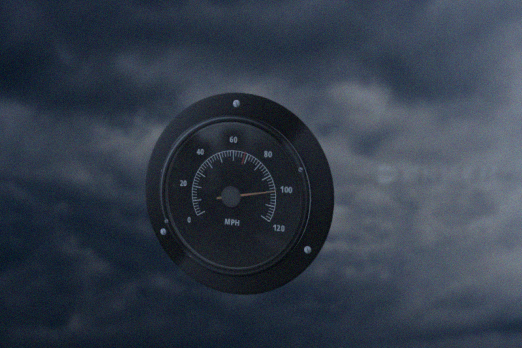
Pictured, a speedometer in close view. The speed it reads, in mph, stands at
100 mph
